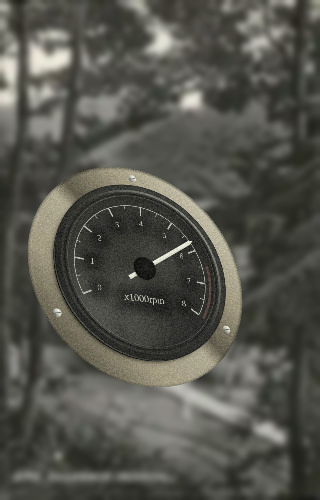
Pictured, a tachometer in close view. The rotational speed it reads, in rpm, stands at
5750 rpm
